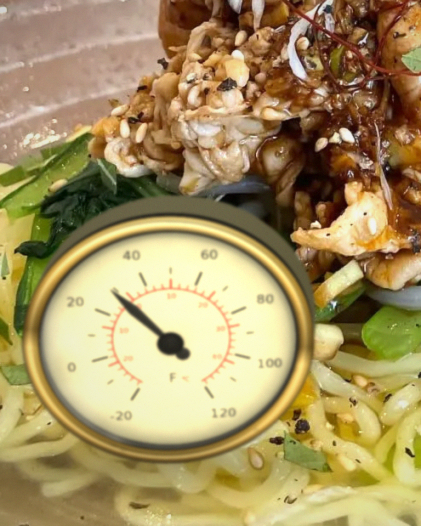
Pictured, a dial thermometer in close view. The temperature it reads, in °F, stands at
30 °F
